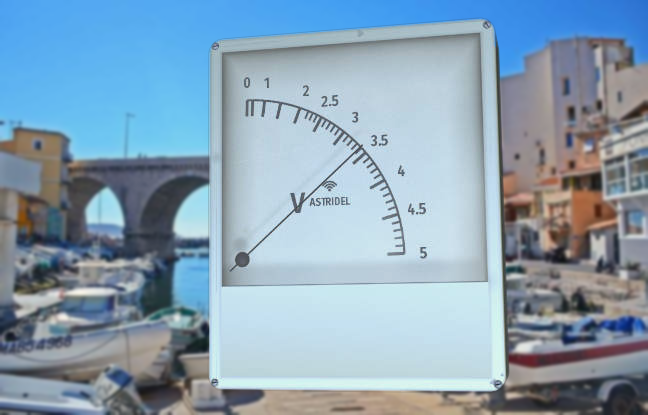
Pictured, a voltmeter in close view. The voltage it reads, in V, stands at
3.4 V
